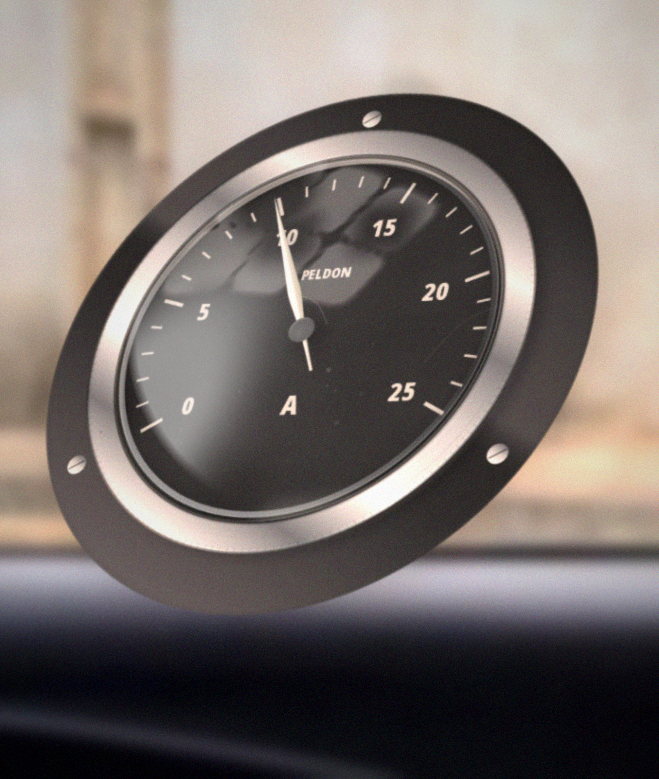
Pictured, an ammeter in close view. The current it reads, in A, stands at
10 A
